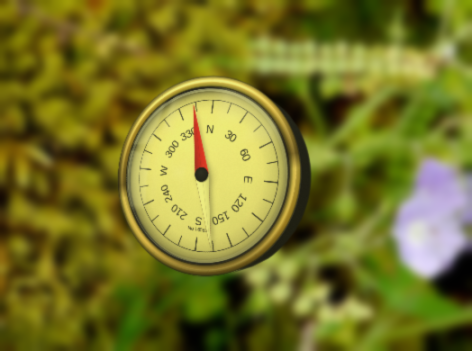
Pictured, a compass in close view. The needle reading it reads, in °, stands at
345 °
